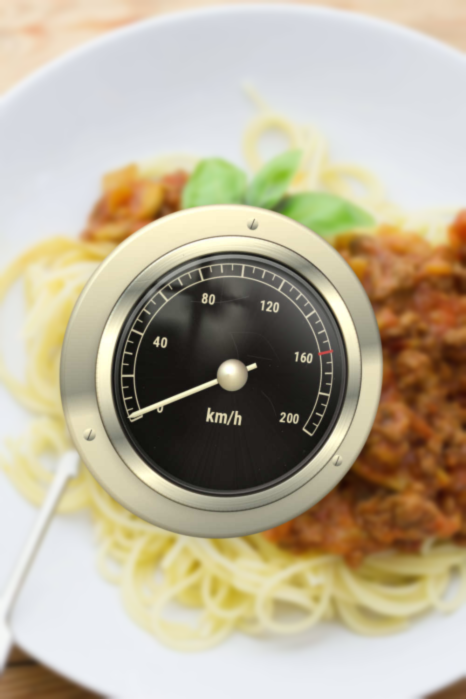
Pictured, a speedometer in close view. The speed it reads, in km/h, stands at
2.5 km/h
